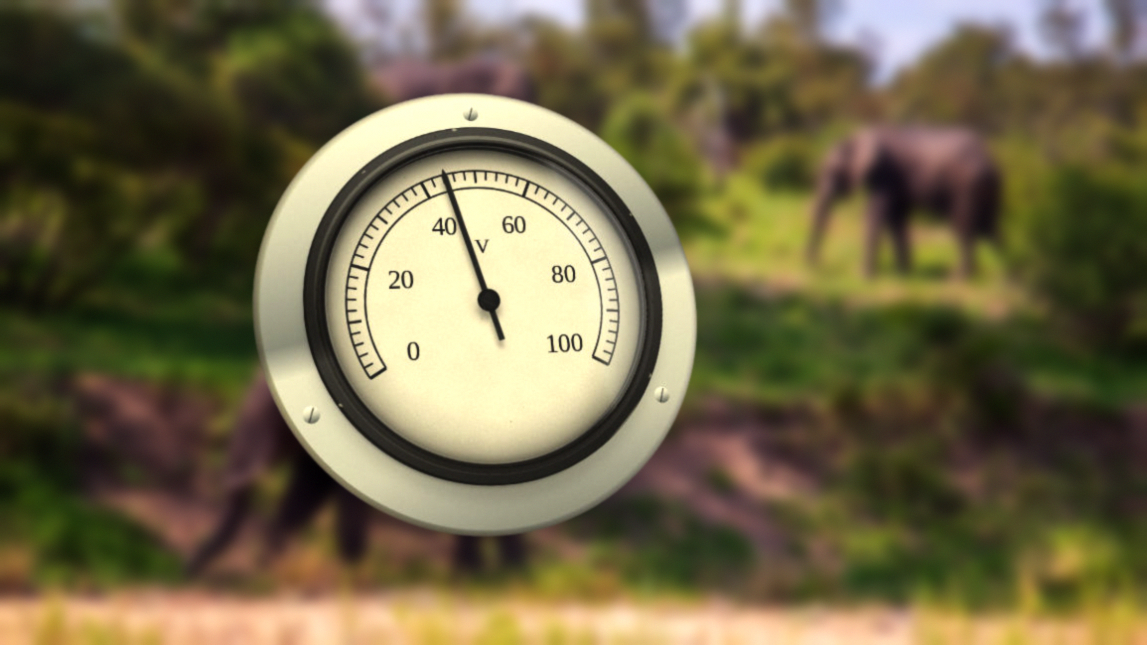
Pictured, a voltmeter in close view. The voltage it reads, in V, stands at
44 V
